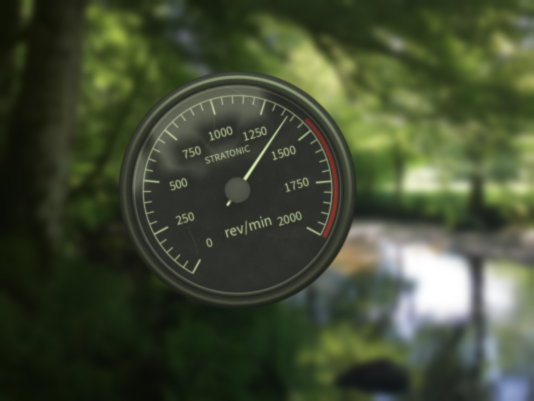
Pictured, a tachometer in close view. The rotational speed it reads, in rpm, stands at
1375 rpm
